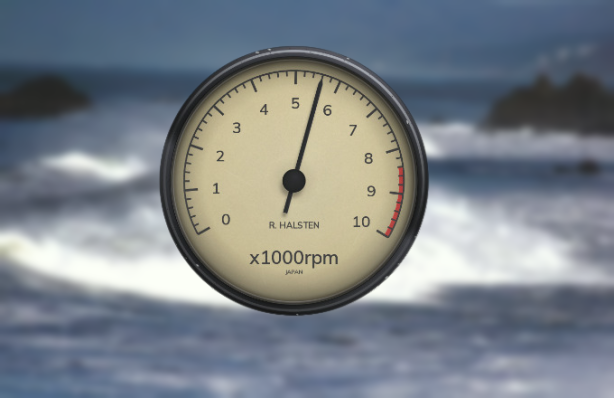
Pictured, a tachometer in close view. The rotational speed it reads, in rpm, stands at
5600 rpm
